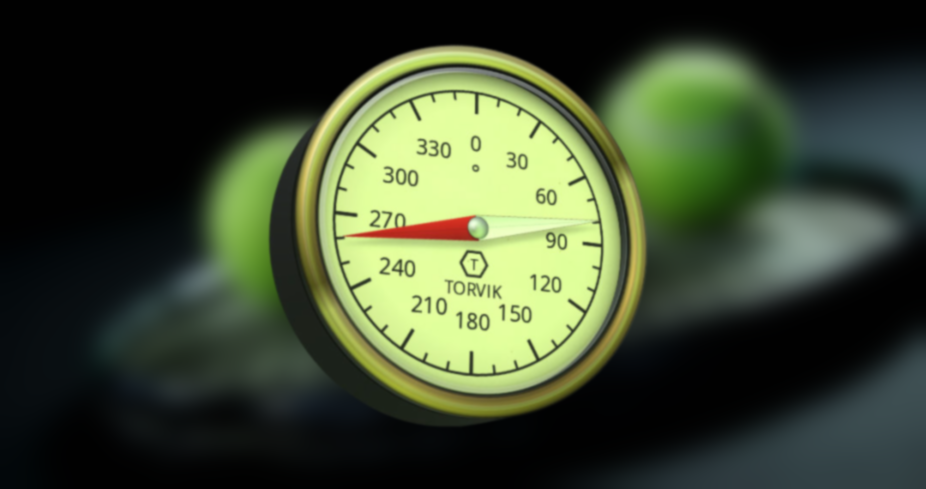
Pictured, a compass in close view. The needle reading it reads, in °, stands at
260 °
